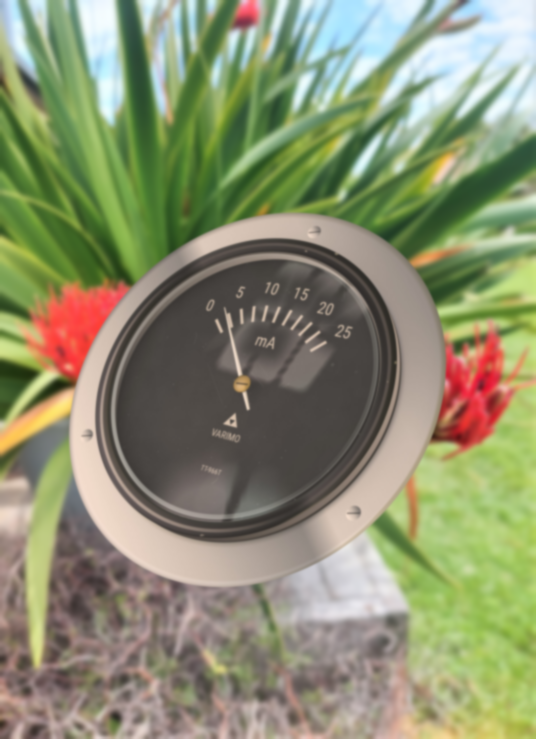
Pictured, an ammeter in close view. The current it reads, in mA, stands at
2.5 mA
